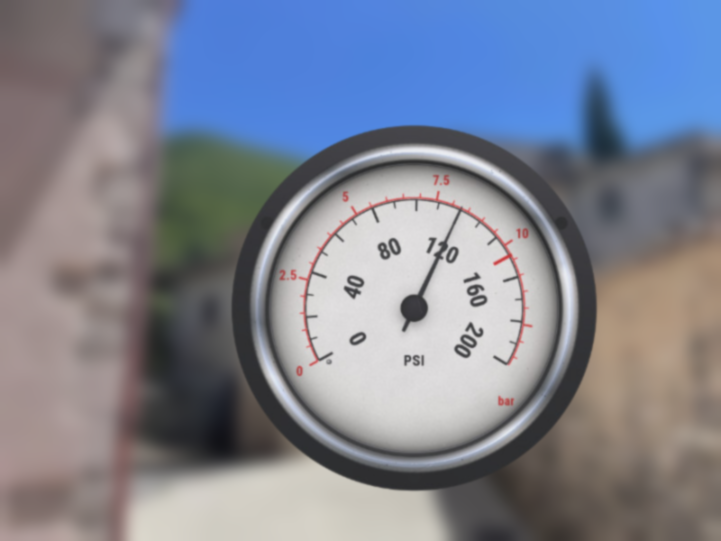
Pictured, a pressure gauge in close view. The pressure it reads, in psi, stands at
120 psi
